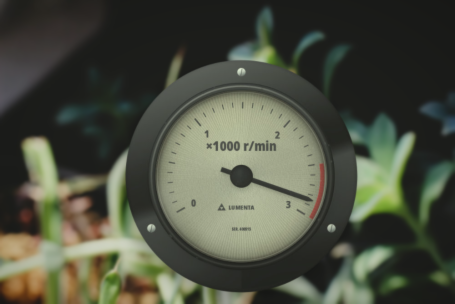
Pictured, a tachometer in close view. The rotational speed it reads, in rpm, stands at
2850 rpm
